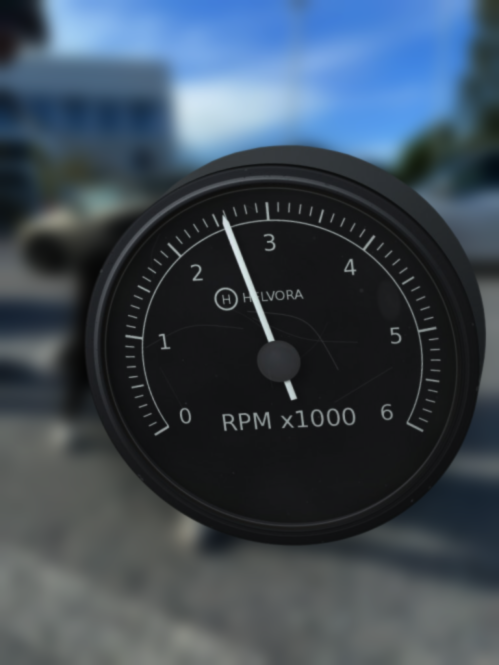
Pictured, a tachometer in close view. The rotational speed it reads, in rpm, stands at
2600 rpm
